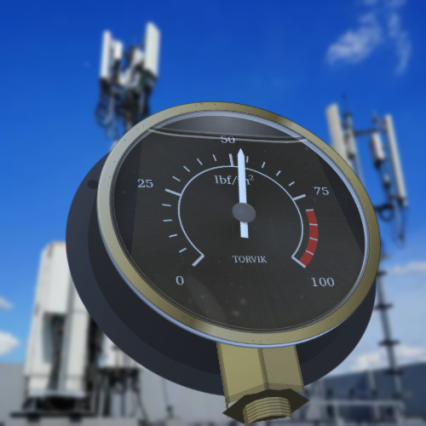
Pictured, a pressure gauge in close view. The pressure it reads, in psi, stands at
52.5 psi
